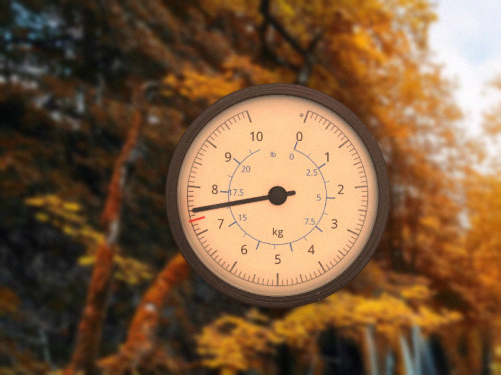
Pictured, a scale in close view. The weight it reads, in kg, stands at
7.5 kg
